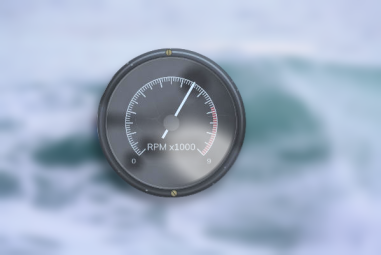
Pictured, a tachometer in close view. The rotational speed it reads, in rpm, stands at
5500 rpm
